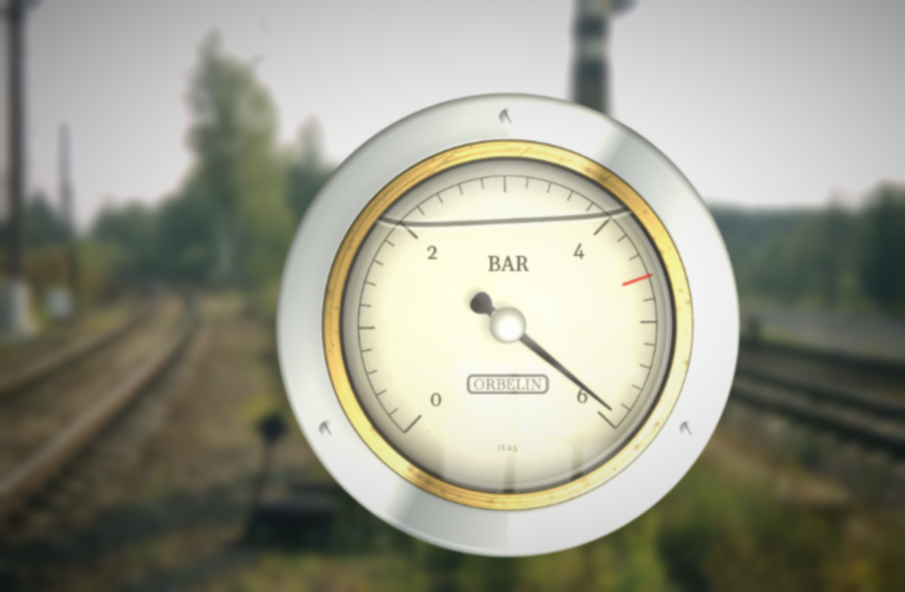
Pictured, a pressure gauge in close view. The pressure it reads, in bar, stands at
5.9 bar
